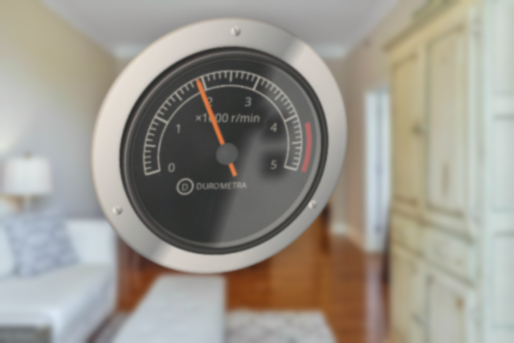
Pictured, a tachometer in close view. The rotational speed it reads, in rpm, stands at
1900 rpm
